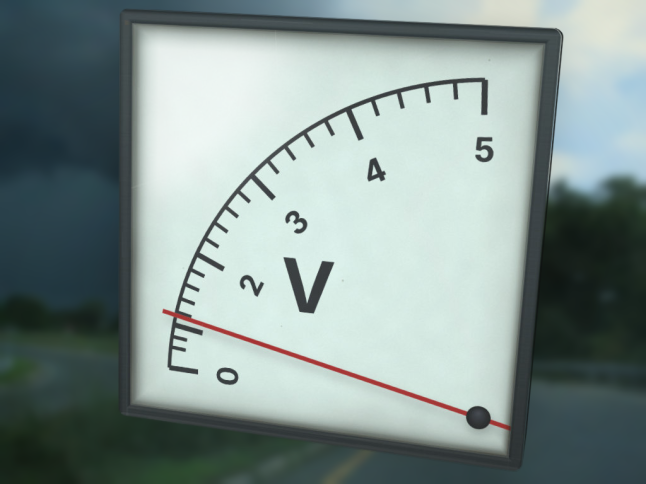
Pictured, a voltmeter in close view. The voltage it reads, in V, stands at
1.2 V
